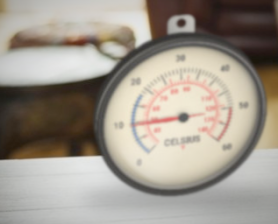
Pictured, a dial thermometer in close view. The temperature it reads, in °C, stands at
10 °C
